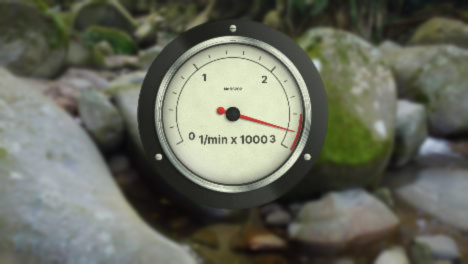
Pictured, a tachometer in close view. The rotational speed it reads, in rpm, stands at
2800 rpm
